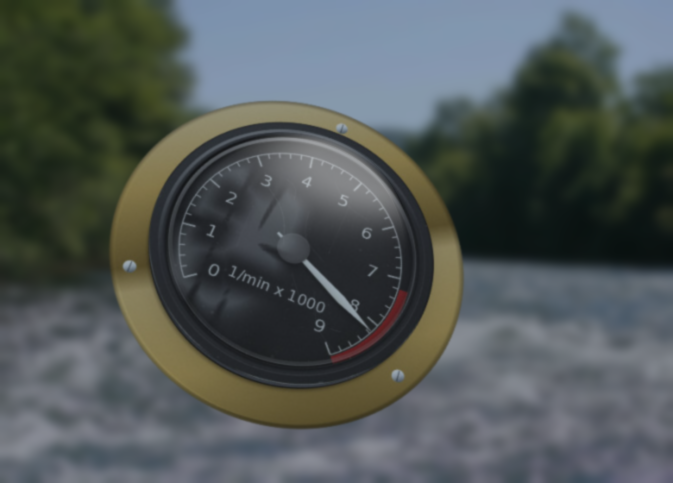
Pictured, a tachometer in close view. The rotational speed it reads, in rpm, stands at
8200 rpm
